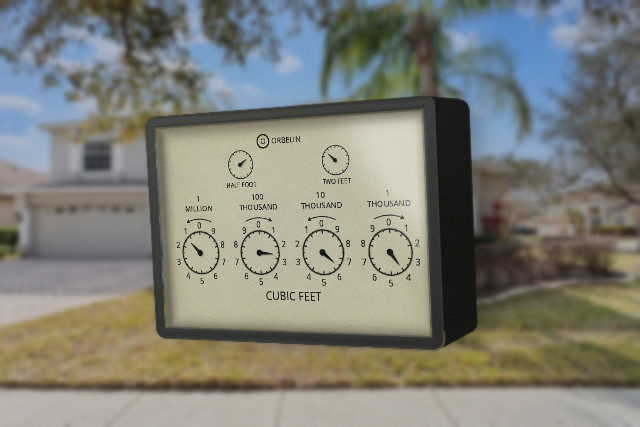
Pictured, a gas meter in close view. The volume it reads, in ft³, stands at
126400 ft³
